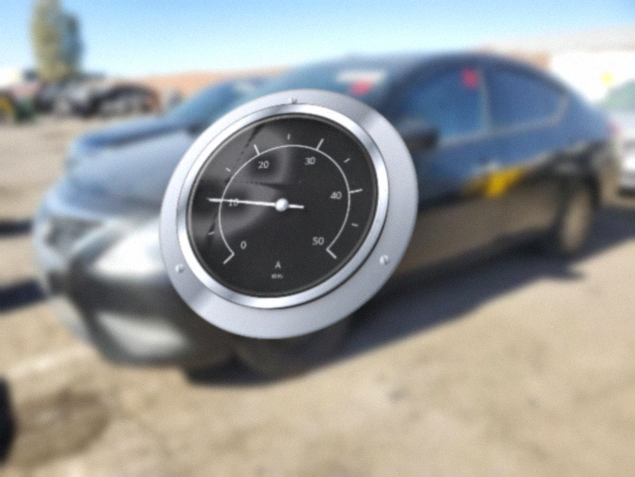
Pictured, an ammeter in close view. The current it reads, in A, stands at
10 A
